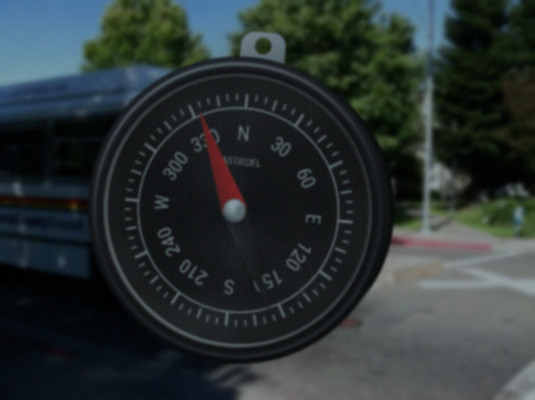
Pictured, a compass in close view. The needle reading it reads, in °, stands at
335 °
